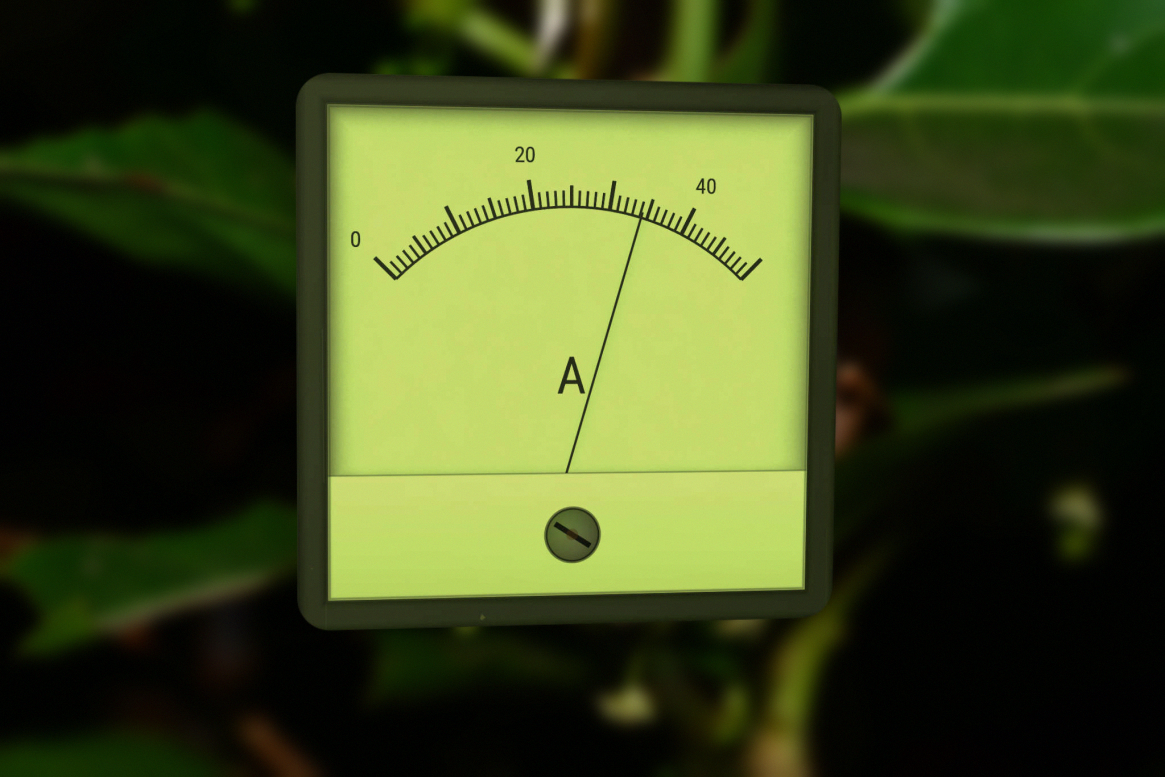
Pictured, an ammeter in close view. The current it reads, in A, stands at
34 A
